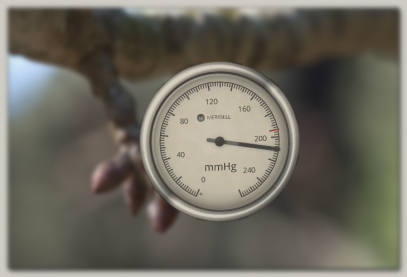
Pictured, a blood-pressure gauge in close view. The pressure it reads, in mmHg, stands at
210 mmHg
